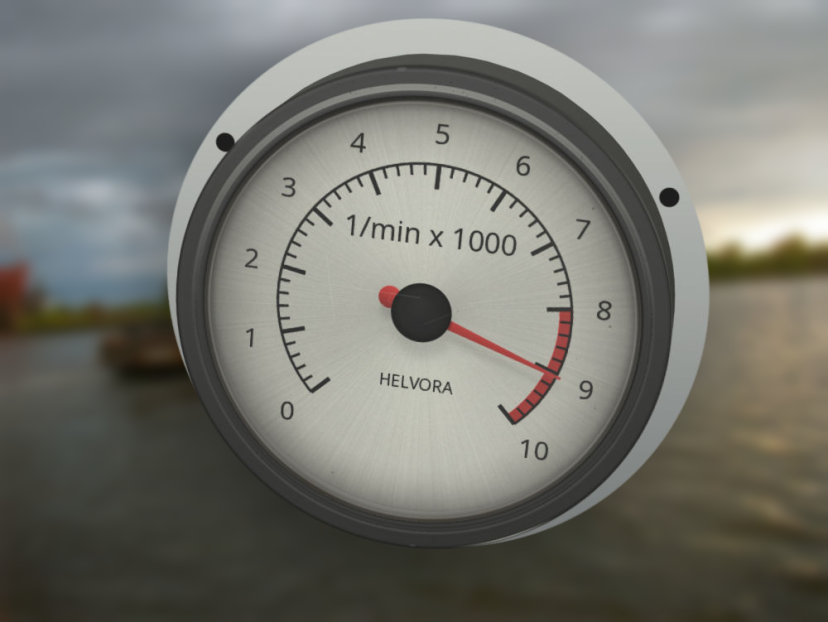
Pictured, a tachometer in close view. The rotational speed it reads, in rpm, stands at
9000 rpm
